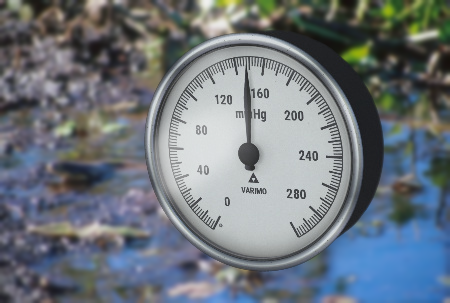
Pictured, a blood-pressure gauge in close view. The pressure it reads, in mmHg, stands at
150 mmHg
